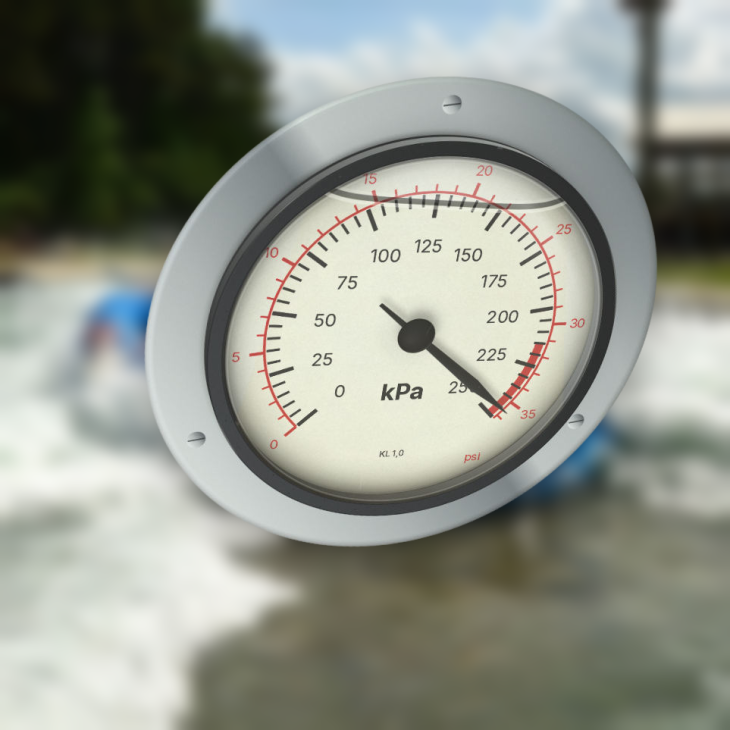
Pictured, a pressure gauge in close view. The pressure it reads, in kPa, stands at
245 kPa
